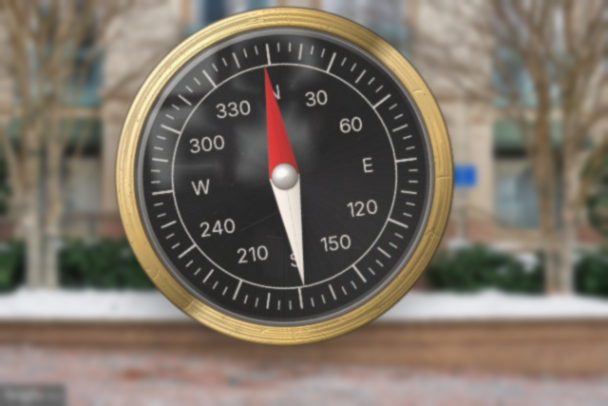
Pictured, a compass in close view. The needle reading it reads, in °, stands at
357.5 °
